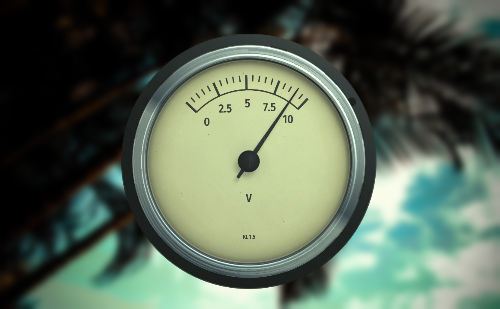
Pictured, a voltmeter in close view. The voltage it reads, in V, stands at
9 V
